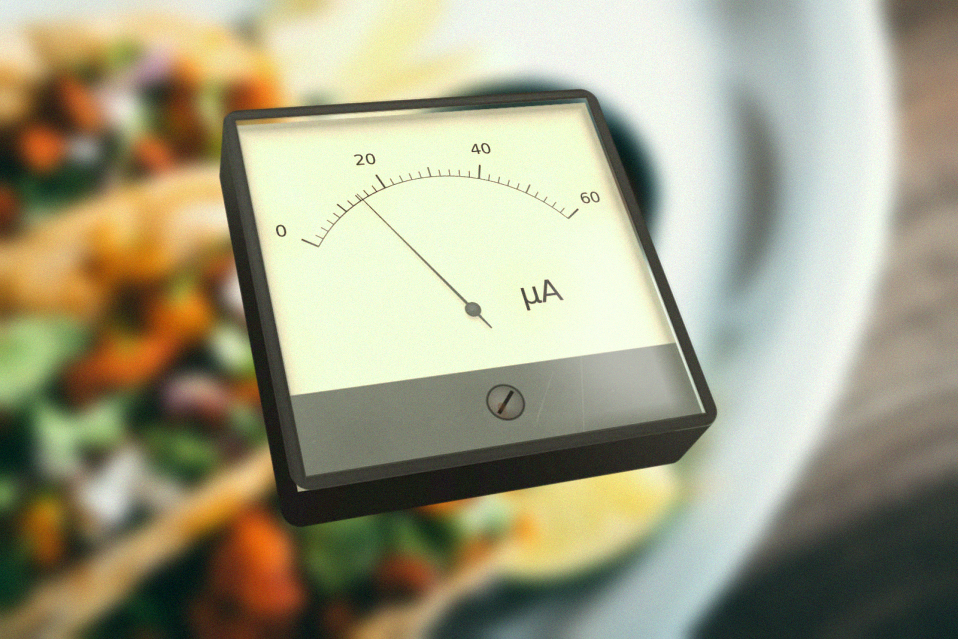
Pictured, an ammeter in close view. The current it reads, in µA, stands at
14 µA
